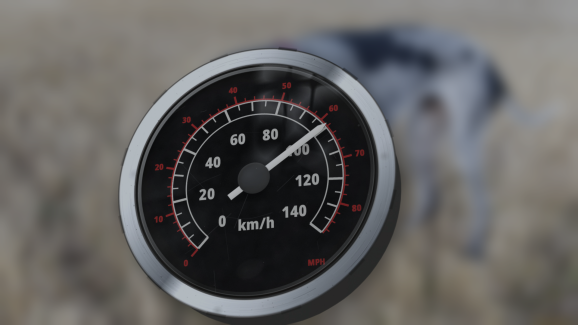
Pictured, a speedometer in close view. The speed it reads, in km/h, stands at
100 km/h
